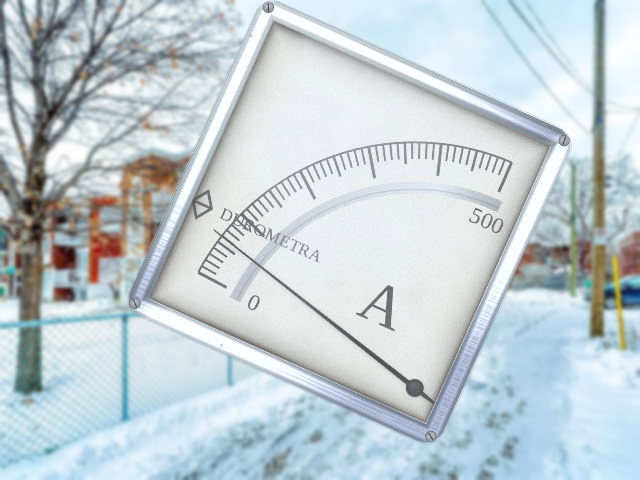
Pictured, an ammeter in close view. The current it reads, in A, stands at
60 A
